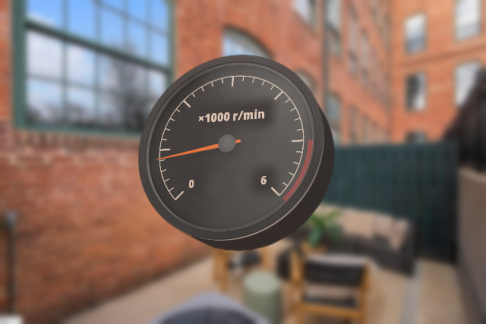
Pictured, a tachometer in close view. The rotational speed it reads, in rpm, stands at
800 rpm
